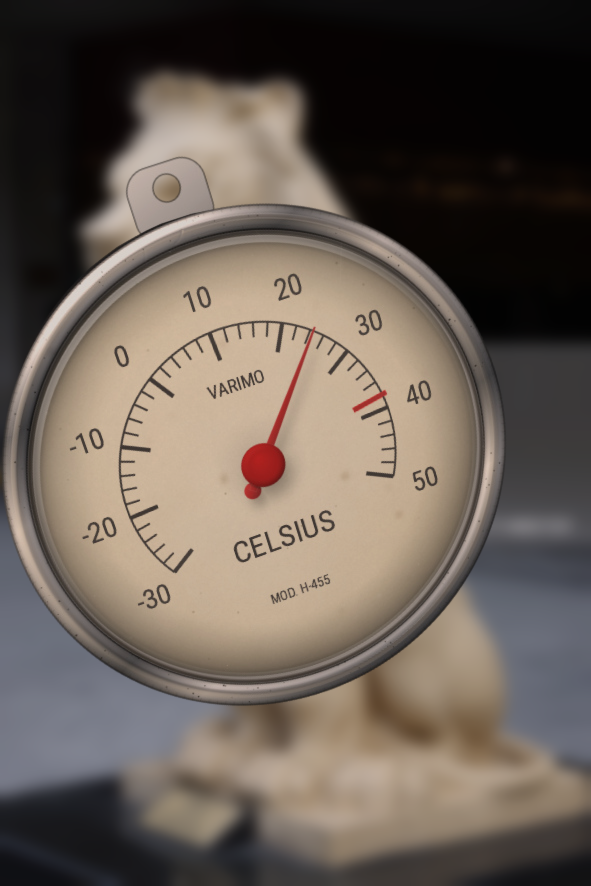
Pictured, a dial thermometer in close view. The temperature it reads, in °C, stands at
24 °C
